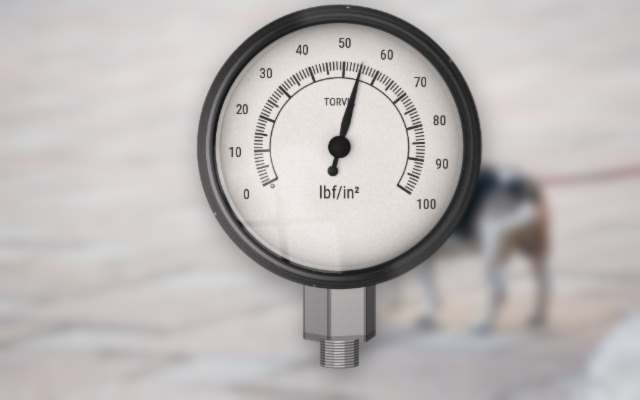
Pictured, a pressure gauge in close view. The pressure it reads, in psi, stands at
55 psi
